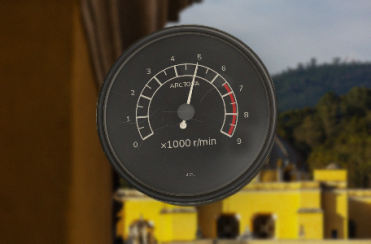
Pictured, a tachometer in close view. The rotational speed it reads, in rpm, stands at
5000 rpm
